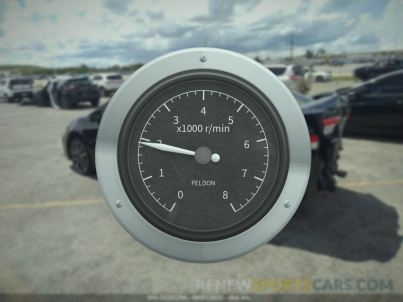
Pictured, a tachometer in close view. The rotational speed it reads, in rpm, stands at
1900 rpm
